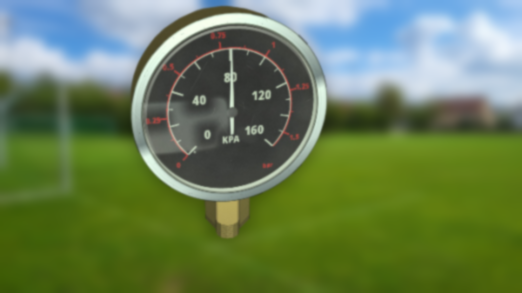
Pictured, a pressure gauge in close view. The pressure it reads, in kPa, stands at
80 kPa
